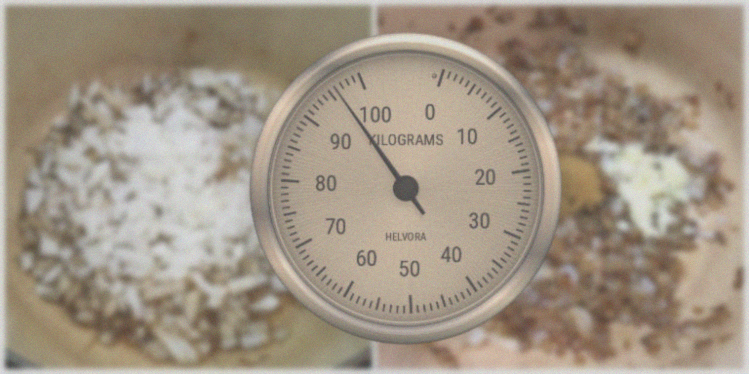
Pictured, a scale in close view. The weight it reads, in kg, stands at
96 kg
